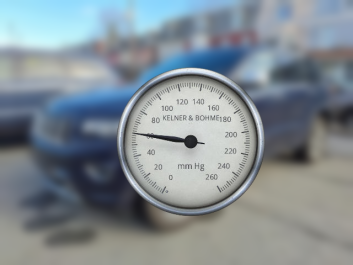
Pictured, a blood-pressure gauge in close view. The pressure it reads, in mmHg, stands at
60 mmHg
